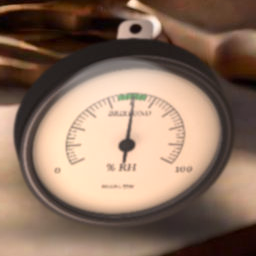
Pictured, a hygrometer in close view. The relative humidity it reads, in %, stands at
50 %
